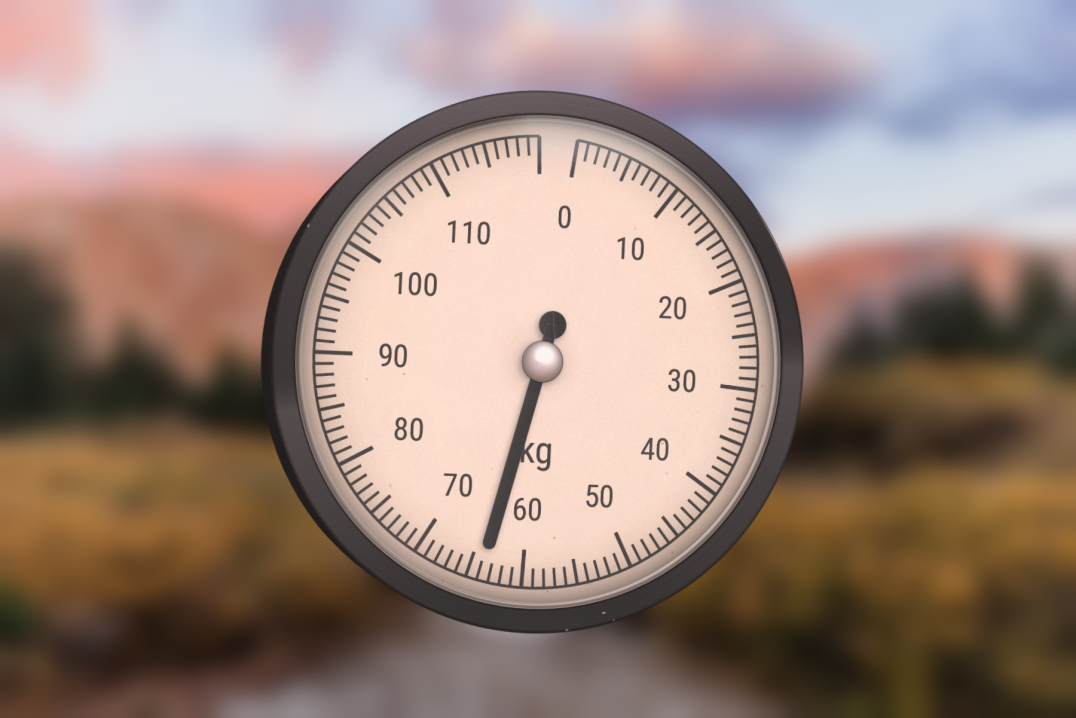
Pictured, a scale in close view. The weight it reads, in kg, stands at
64 kg
